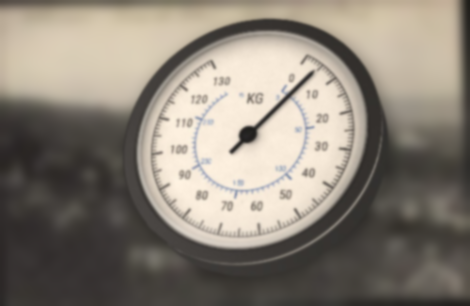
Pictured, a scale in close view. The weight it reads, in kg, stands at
5 kg
